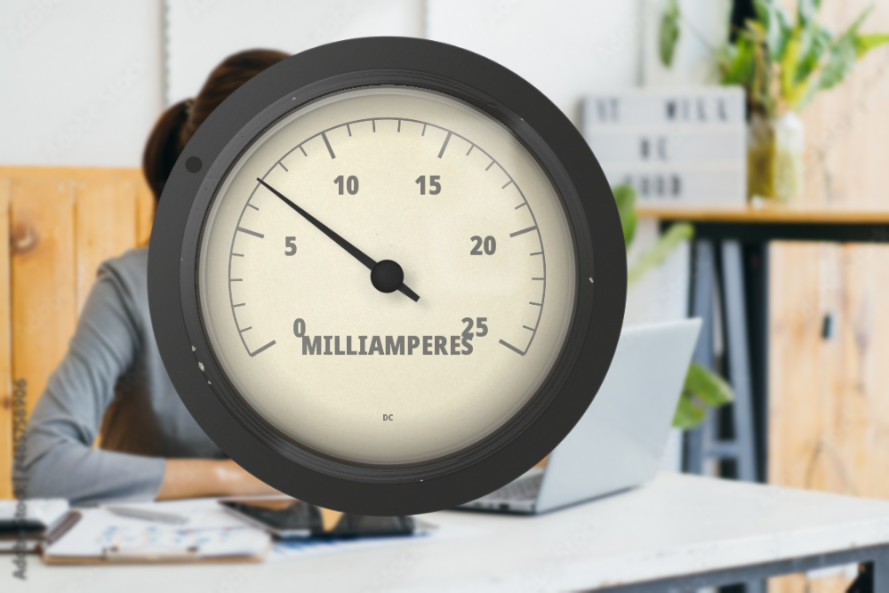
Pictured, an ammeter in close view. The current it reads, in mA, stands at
7 mA
